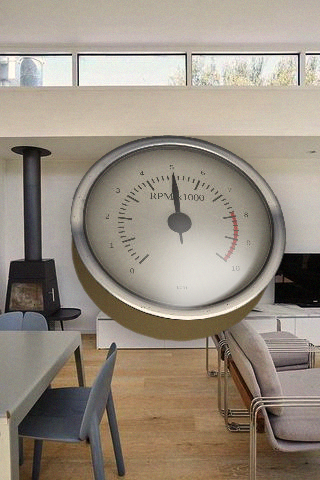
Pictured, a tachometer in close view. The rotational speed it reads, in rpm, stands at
5000 rpm
